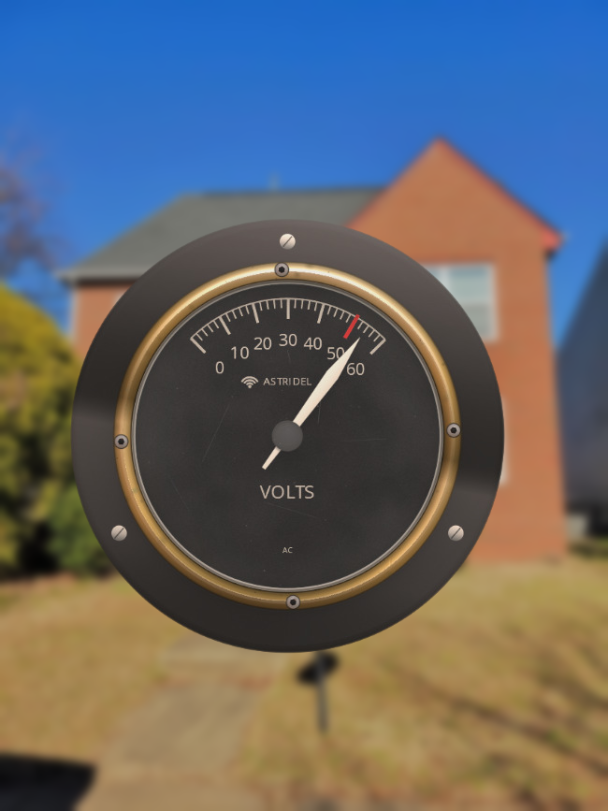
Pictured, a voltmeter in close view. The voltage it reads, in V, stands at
54 V
